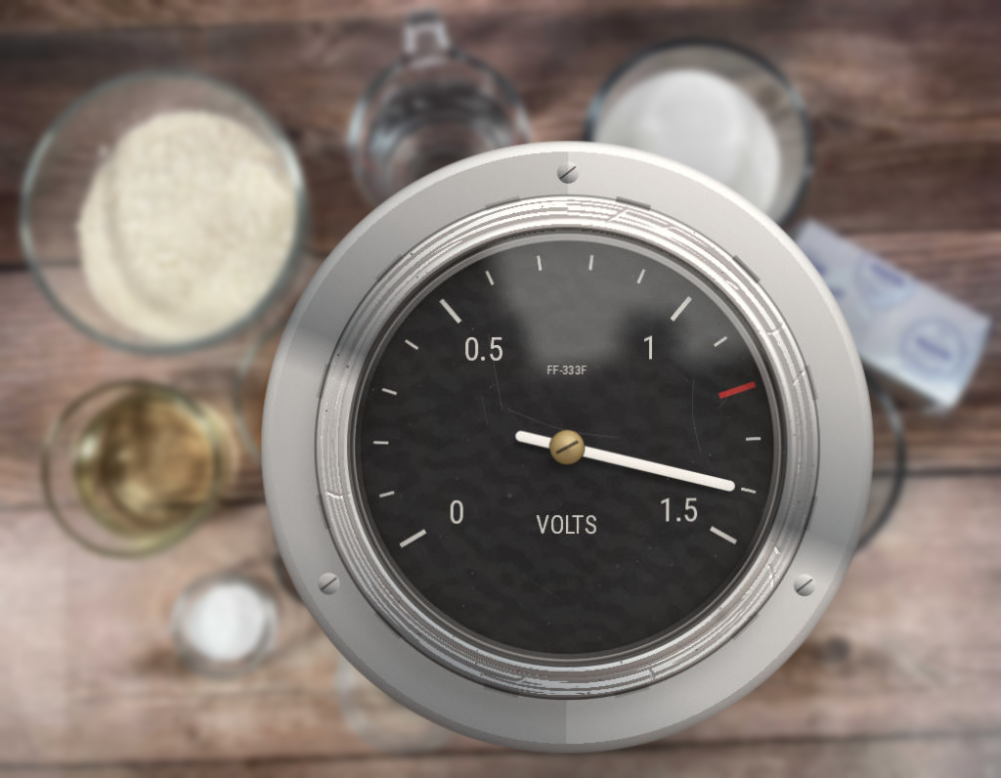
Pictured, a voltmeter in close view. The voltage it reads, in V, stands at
1.4 V
